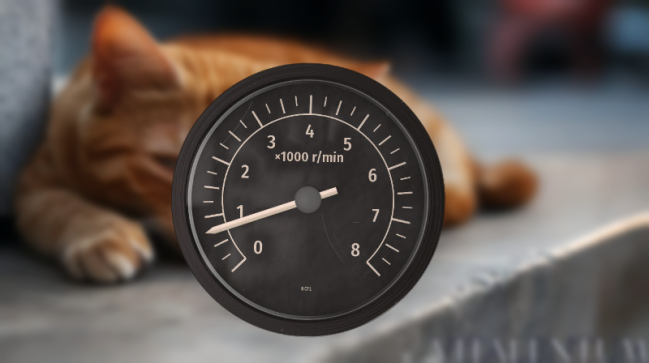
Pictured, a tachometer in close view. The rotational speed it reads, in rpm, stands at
750 rpm
